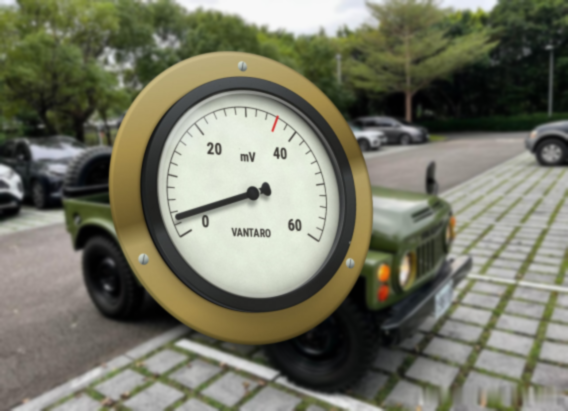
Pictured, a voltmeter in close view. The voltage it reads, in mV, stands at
3 mV
